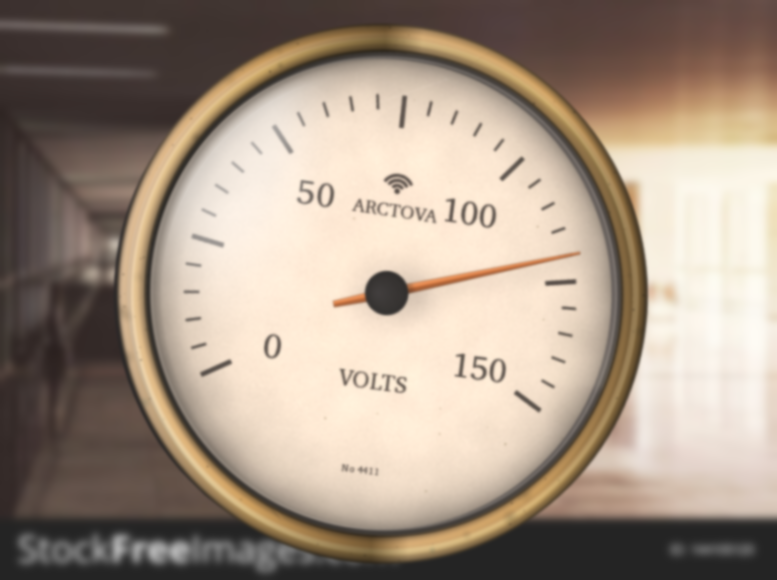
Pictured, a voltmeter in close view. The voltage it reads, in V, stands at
120 V
